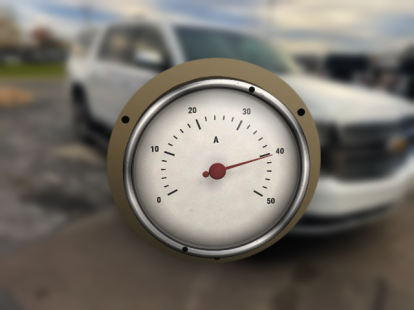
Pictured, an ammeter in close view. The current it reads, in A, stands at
40 A
